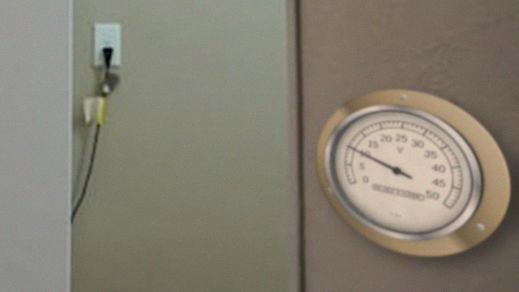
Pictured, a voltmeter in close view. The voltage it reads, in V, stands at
10 V
